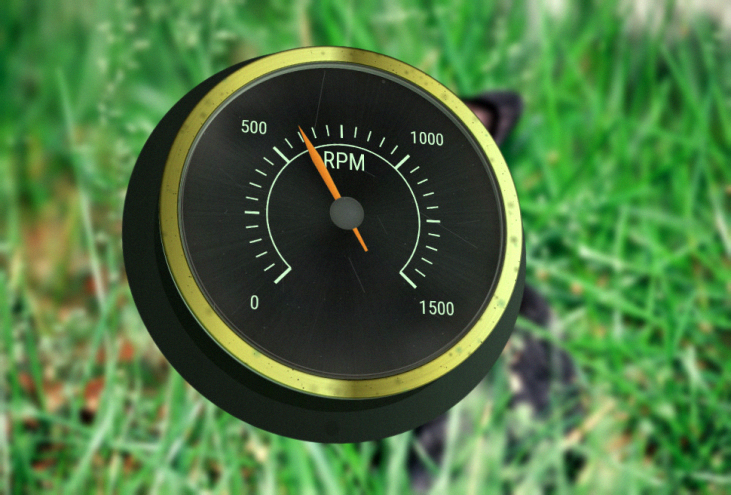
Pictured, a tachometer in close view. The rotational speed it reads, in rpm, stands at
600 rpm
